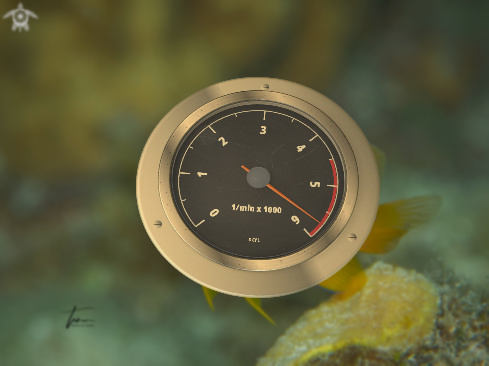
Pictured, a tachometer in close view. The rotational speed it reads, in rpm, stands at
5750 rpm
